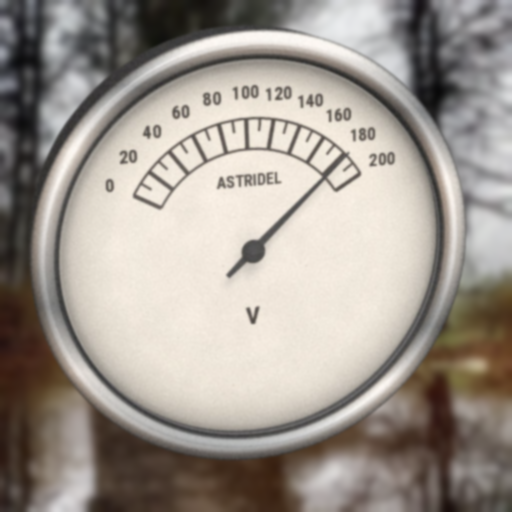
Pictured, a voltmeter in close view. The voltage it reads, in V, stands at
180 V
